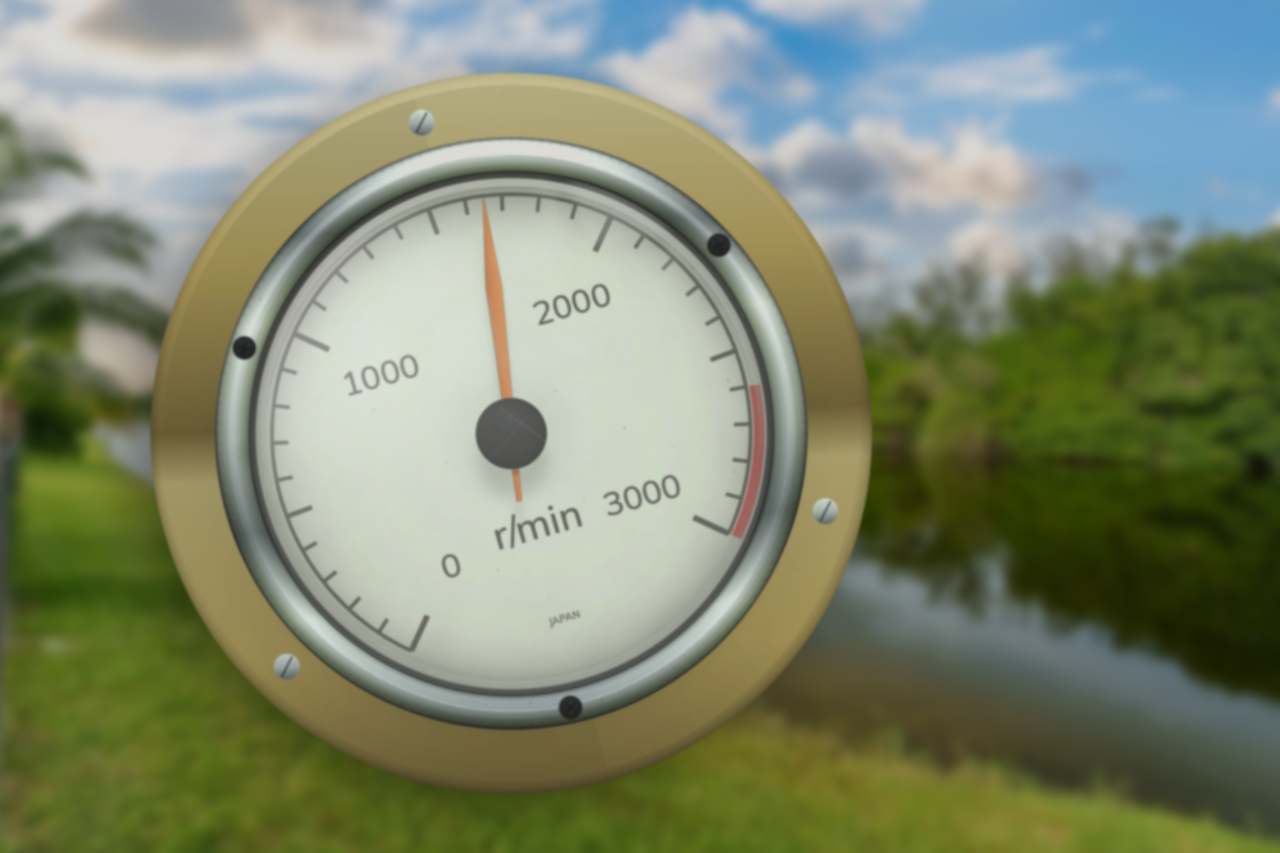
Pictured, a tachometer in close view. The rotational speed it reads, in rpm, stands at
1650 rpm
